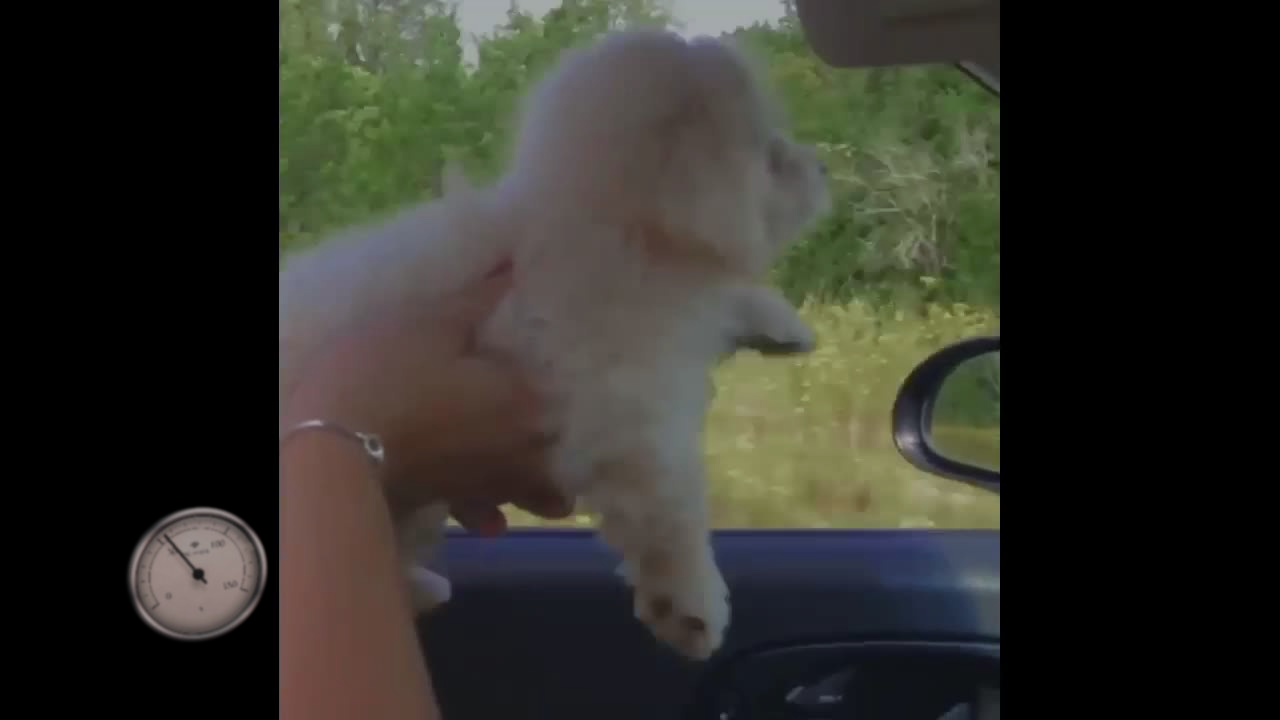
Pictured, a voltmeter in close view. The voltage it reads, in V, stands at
55 V
